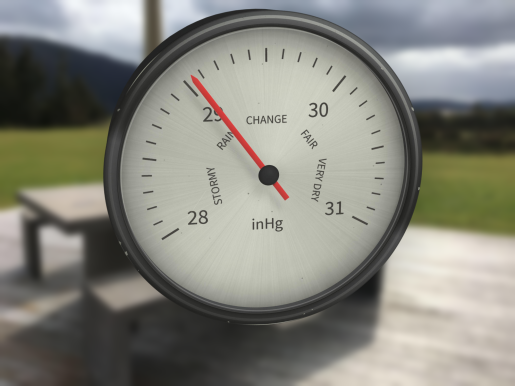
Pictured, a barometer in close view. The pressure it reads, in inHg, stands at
29.05 inHg
